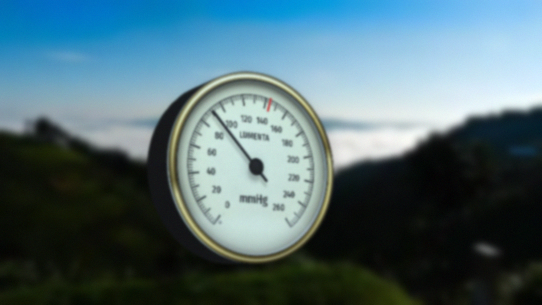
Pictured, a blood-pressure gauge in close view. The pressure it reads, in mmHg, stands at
90 mmHg
